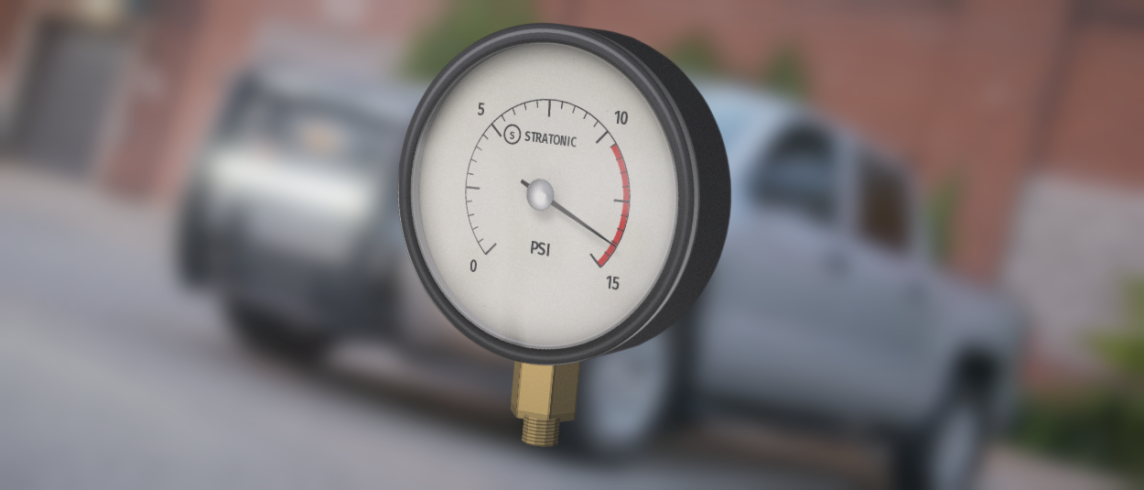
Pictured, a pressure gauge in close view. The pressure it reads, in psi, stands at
14 psi
